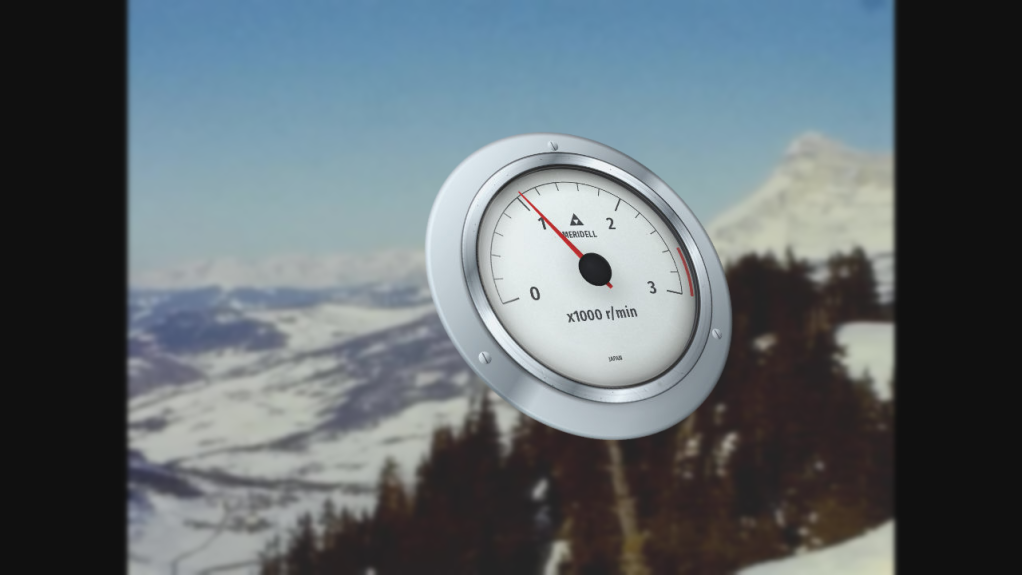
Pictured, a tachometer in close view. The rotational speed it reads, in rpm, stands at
1000 rpm
